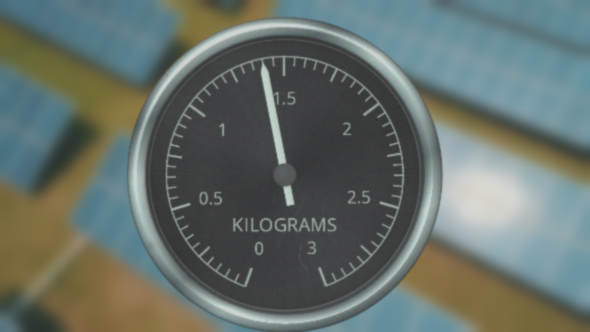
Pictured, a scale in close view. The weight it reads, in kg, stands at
1.4 kg
